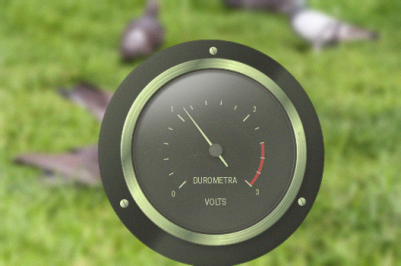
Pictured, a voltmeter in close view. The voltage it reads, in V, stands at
1.1 V
